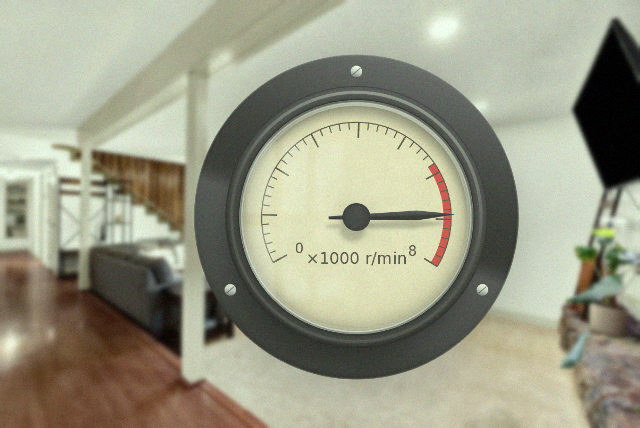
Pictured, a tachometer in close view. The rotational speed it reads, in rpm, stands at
6900 rpm
